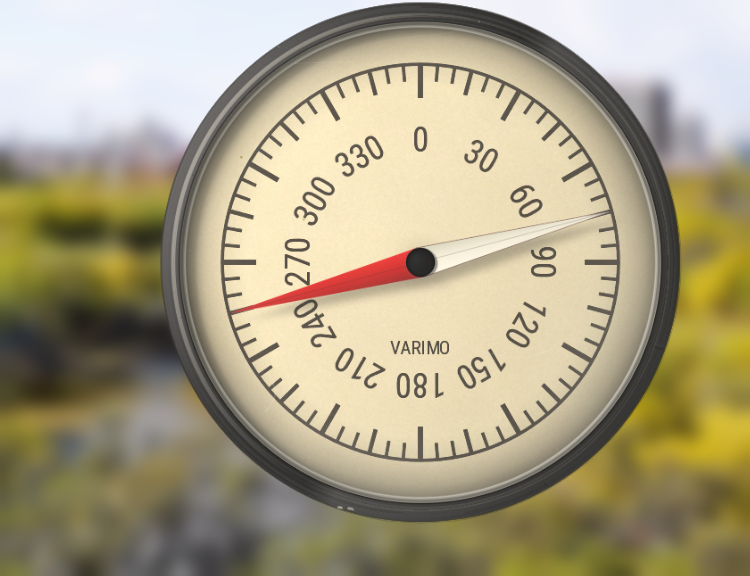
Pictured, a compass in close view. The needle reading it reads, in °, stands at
255 °
